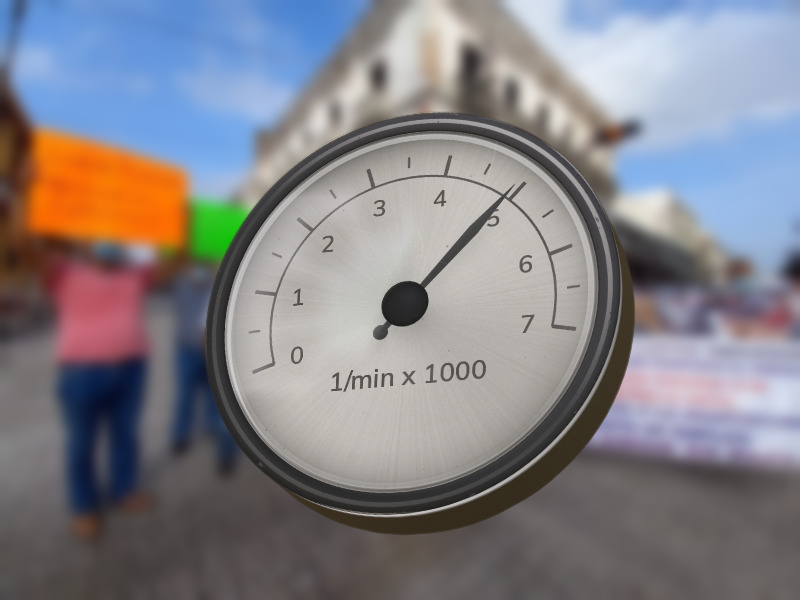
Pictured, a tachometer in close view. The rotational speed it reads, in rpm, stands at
5000 rpm
